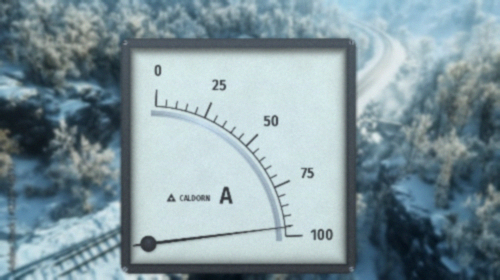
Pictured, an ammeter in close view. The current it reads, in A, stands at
95 A
